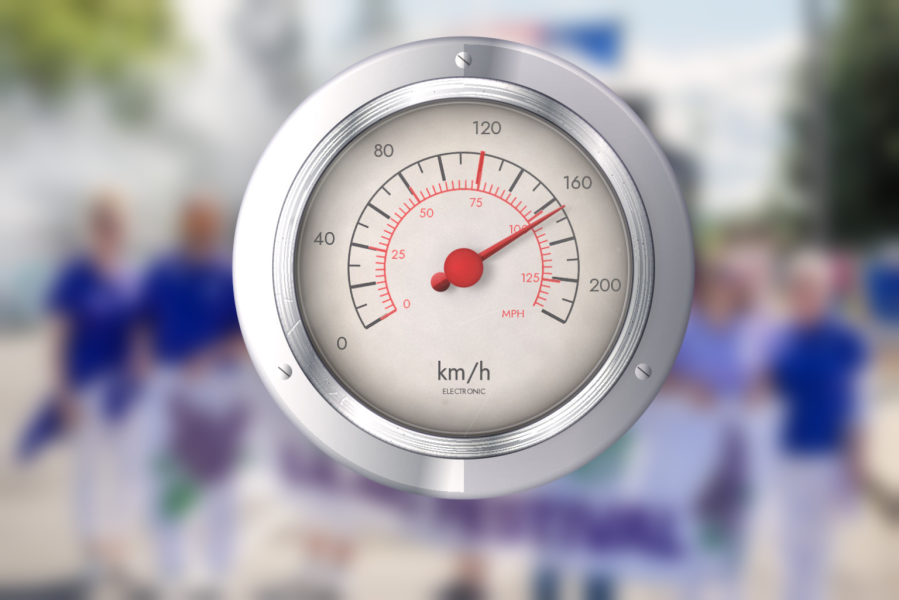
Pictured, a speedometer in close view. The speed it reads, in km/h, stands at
165 km/h
